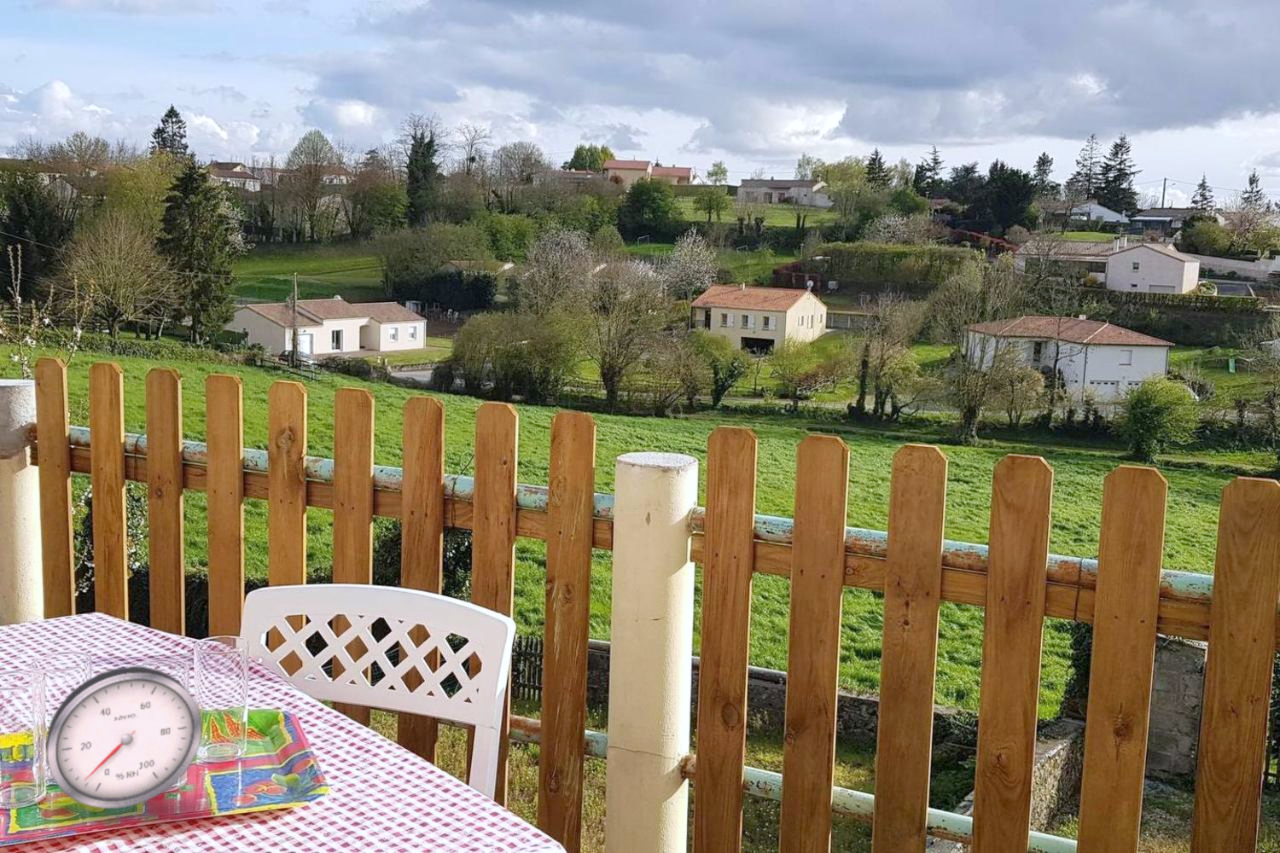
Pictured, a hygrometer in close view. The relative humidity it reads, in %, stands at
6 %
